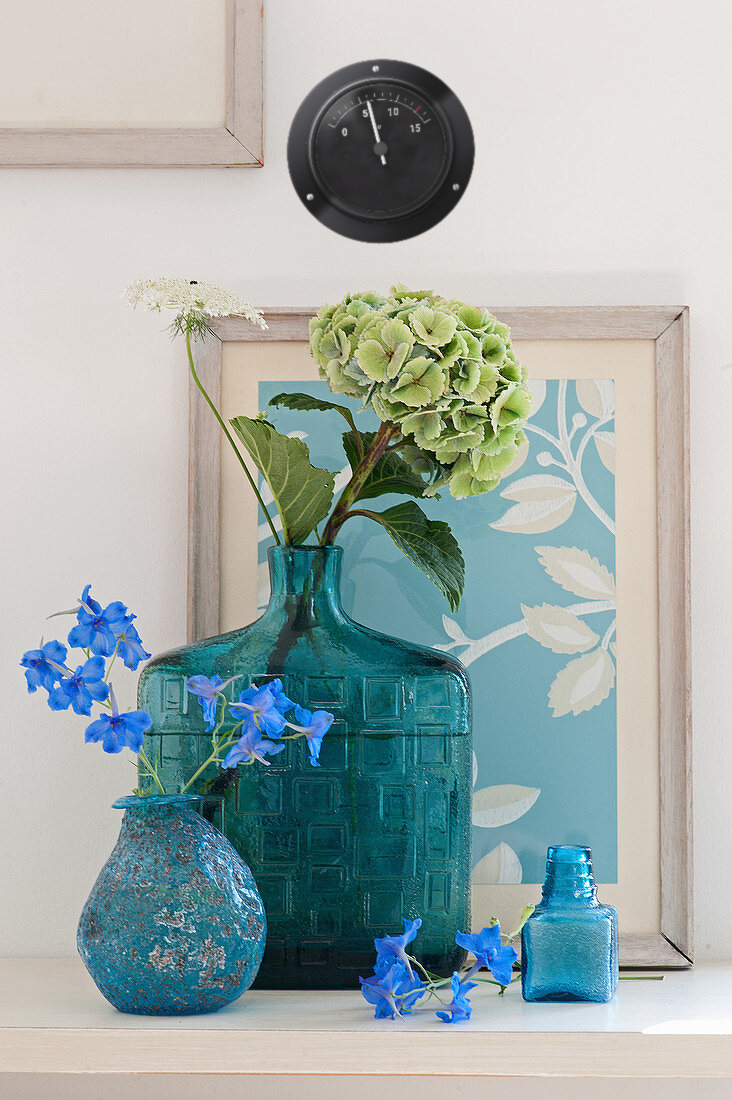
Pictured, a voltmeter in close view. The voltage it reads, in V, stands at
6 V
